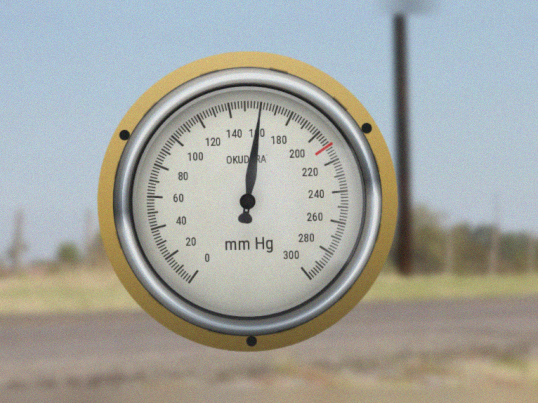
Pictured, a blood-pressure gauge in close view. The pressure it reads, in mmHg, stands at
160 mmHg
